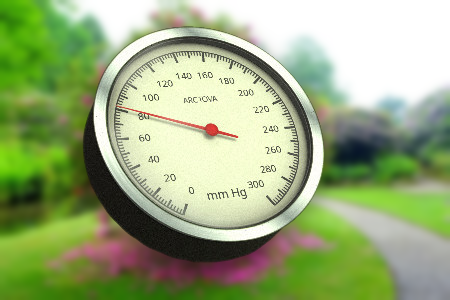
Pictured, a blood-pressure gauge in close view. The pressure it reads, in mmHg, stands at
80 mmHg
